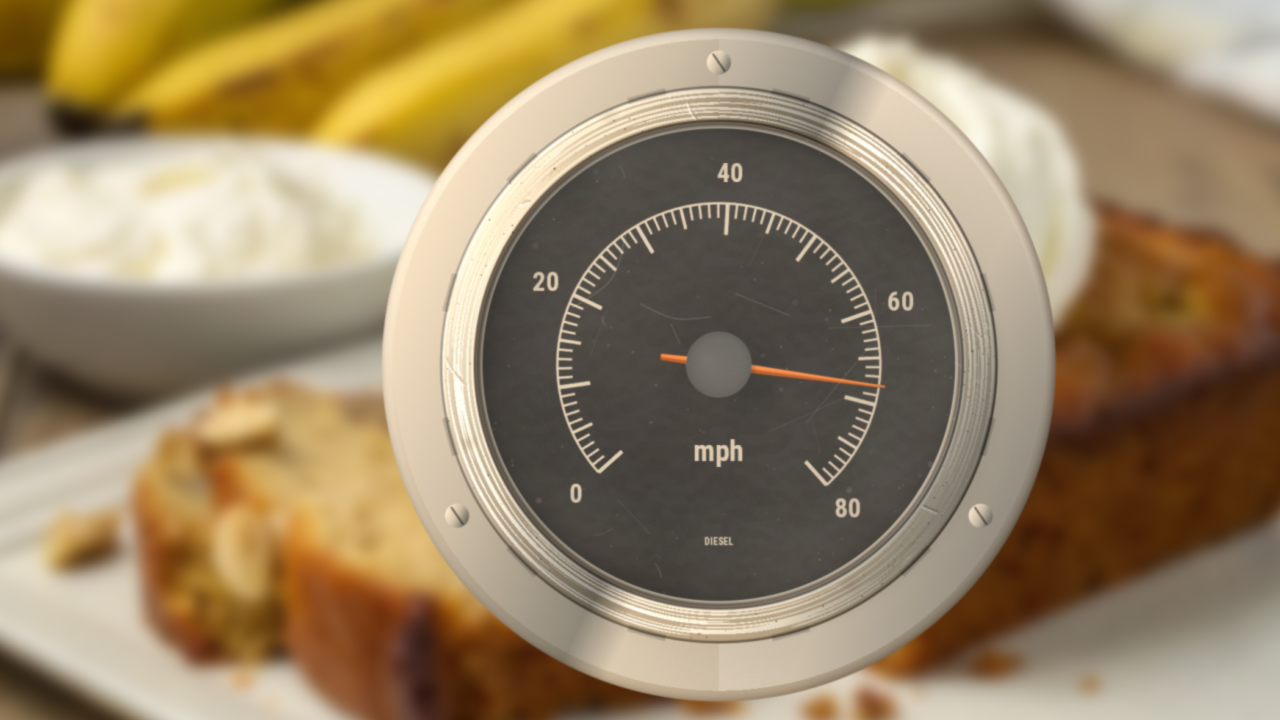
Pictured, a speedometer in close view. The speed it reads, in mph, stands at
68 mph
